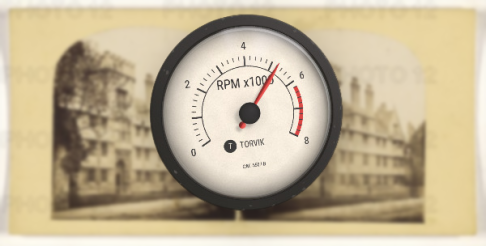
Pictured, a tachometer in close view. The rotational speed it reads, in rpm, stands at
5200 rpm
